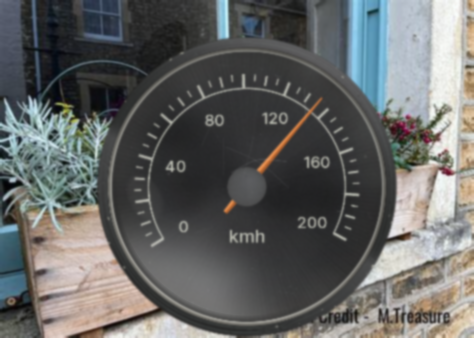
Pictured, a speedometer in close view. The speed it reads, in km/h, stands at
135 km/h
